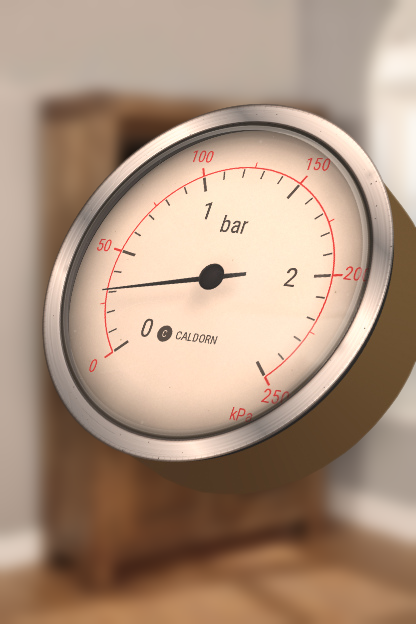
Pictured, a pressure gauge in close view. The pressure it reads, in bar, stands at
0.3 bar
